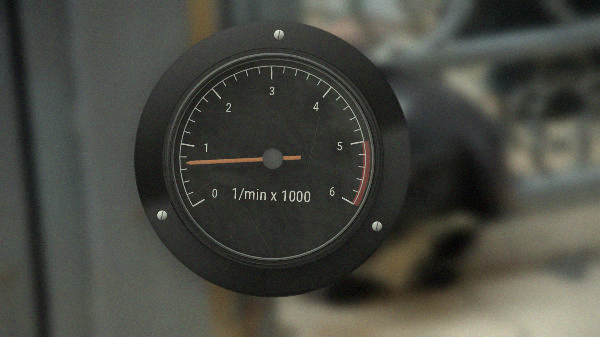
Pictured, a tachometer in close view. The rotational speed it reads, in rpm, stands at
700 rpm
